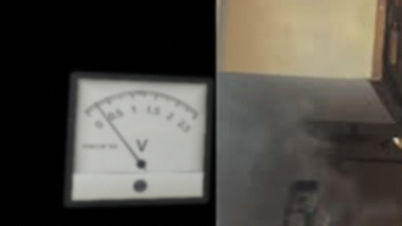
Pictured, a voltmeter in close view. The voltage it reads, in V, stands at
0.25 V
